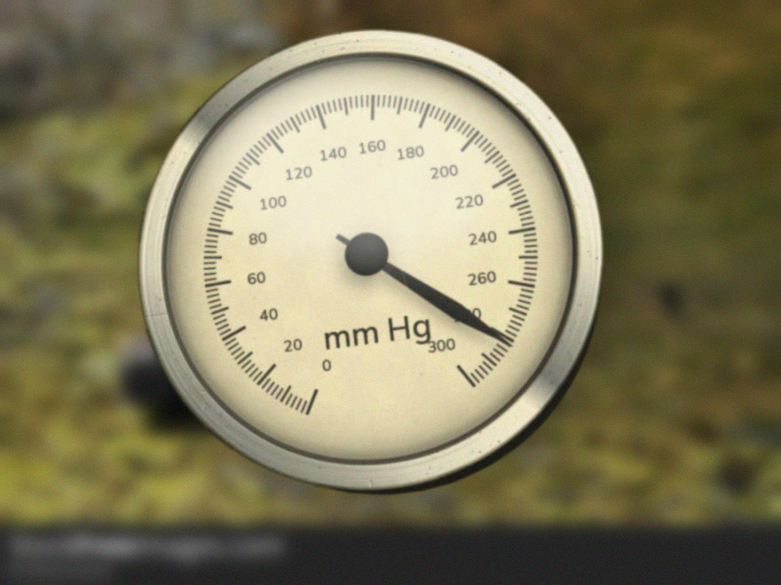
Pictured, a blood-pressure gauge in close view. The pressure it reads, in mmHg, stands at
282 mmHg
